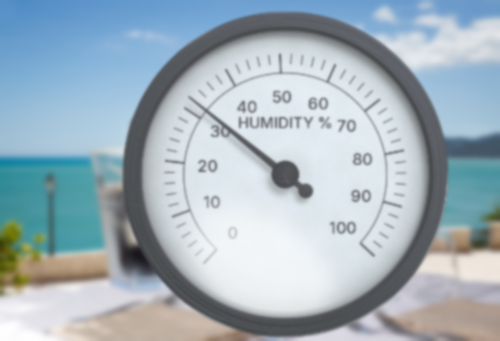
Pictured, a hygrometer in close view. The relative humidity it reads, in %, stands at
32 %
